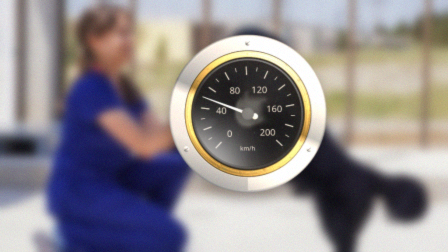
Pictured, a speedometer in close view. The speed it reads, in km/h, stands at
50 km/h
